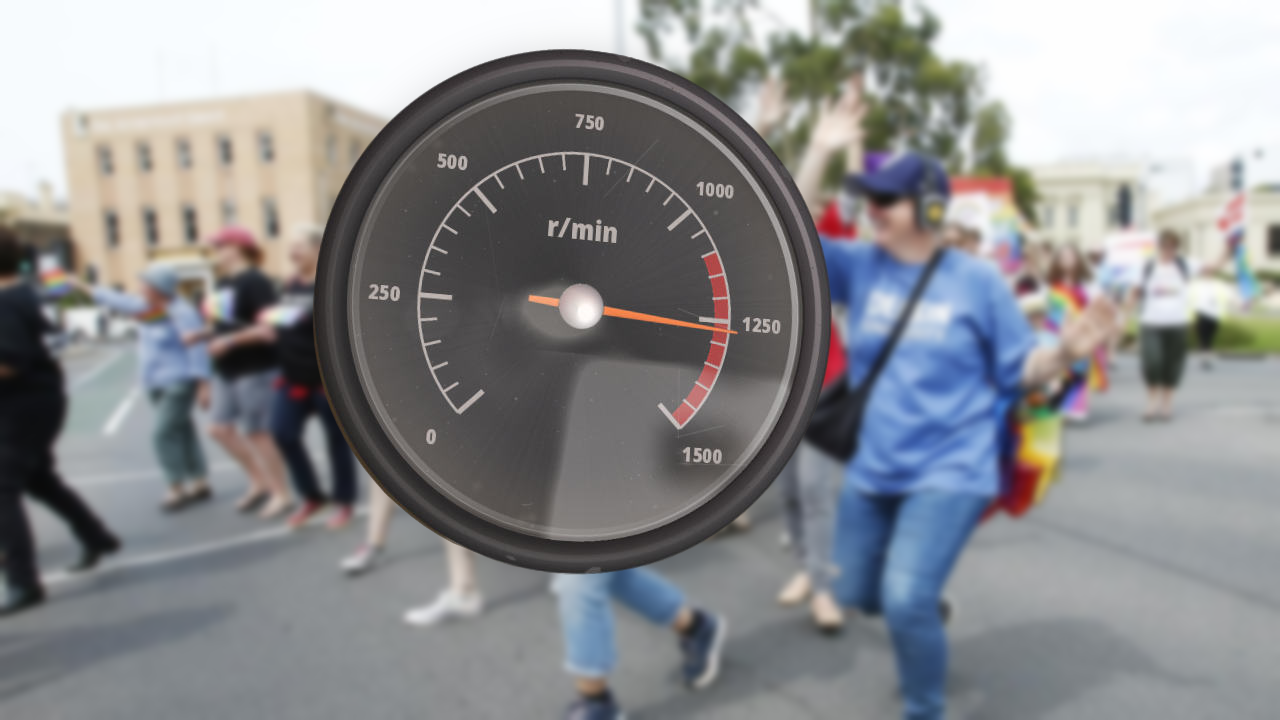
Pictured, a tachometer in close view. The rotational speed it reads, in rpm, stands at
1275 rpm
